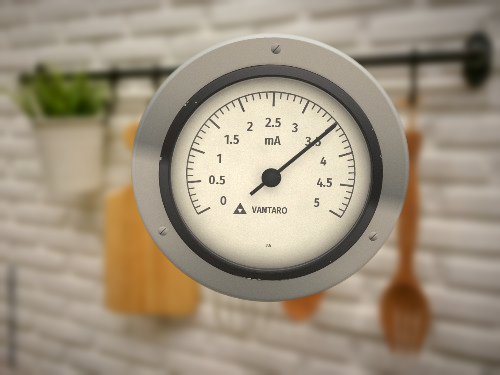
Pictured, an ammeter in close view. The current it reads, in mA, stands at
3.5 mA
